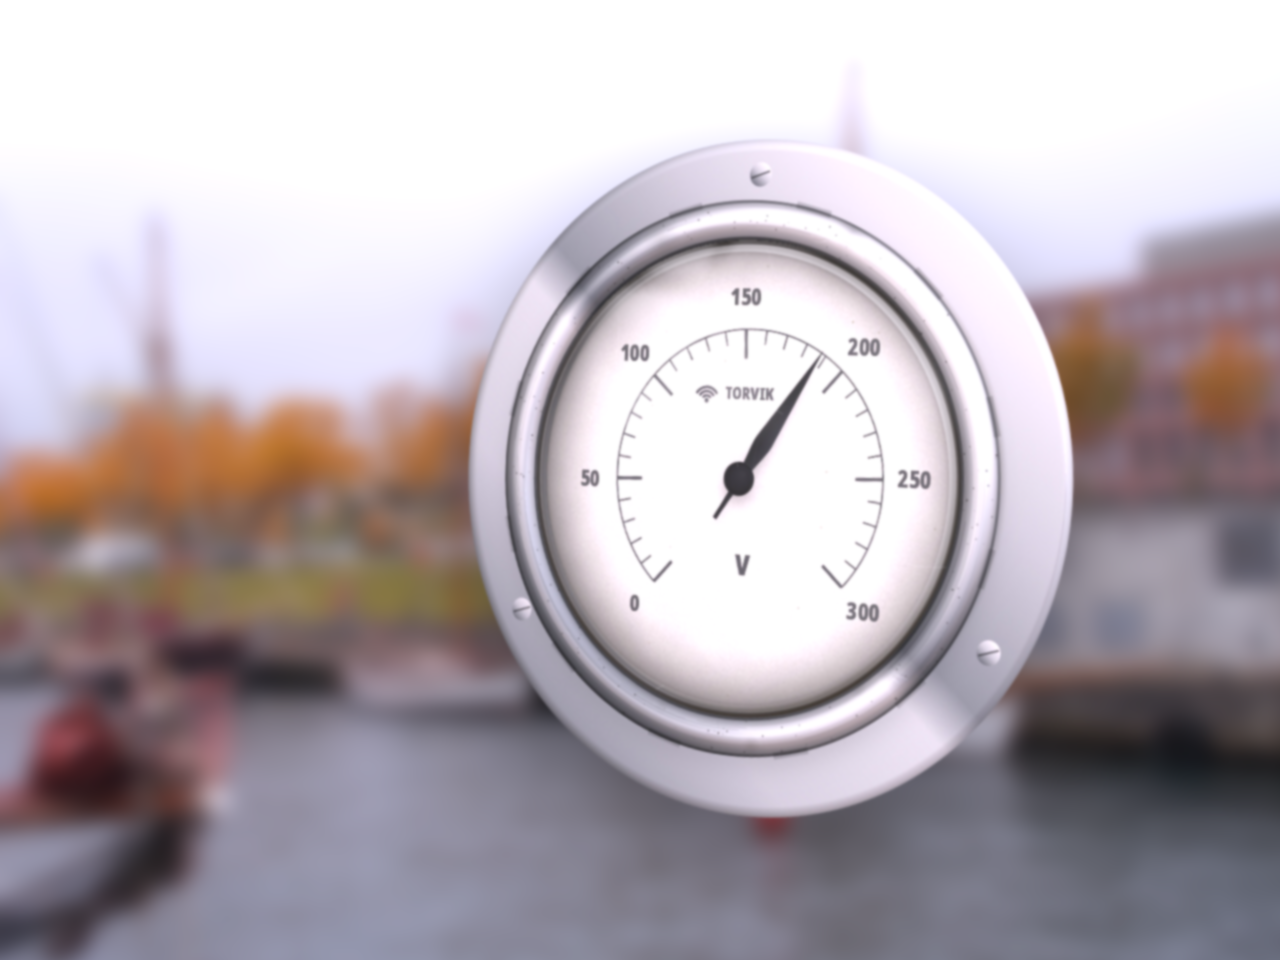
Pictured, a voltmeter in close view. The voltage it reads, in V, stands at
190 V
